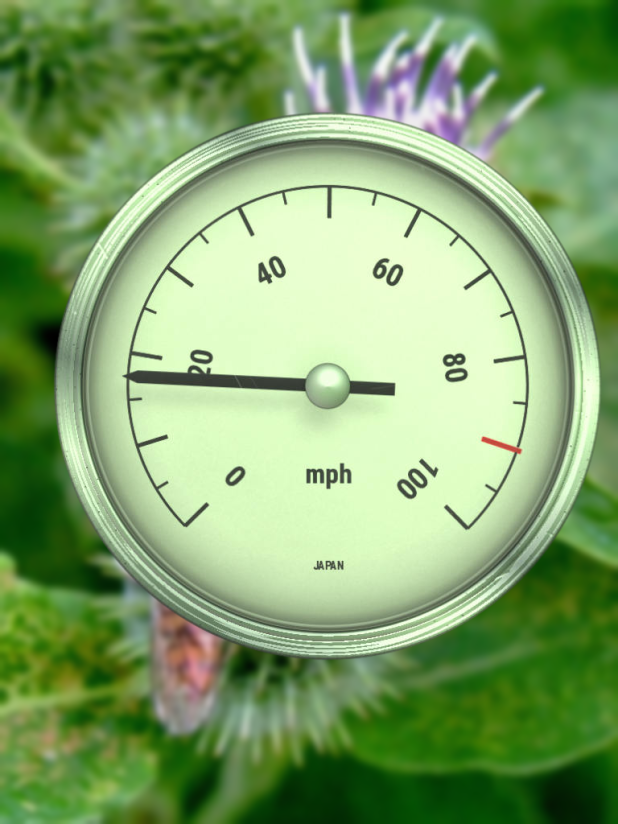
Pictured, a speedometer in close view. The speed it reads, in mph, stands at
17.5 mph
